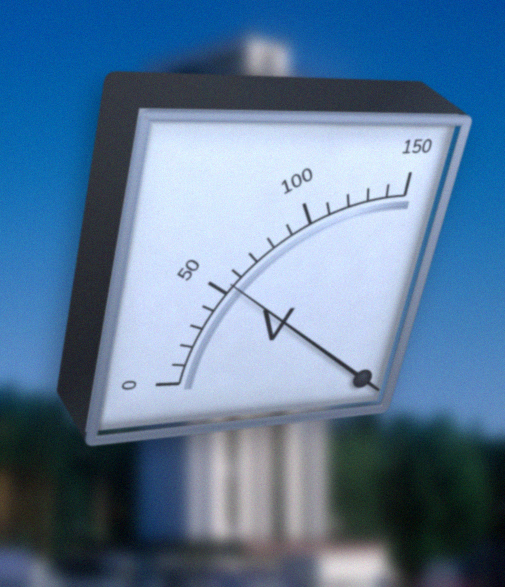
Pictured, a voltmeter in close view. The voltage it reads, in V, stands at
55 V
